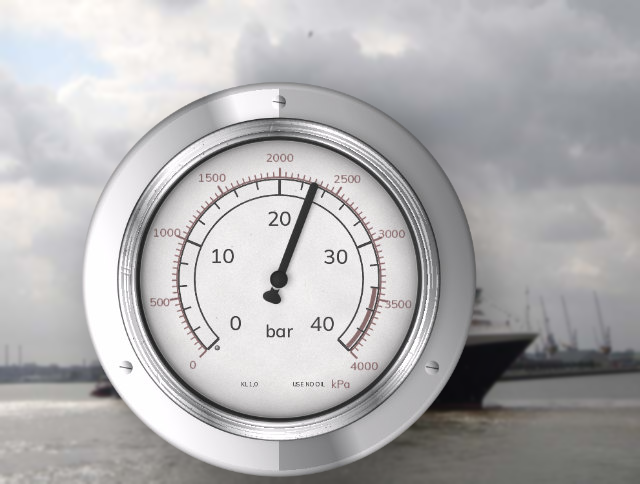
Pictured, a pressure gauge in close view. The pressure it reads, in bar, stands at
23 bar
